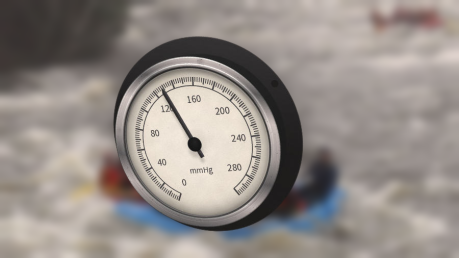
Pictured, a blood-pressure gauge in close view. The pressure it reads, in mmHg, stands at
130 mmHg
